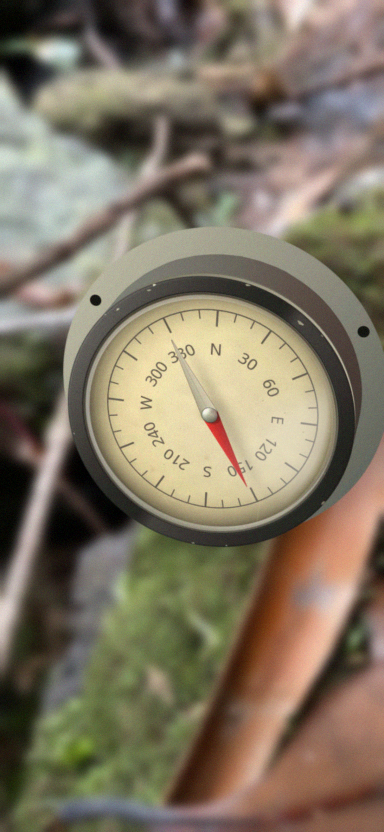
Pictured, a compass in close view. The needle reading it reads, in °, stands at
150 °
